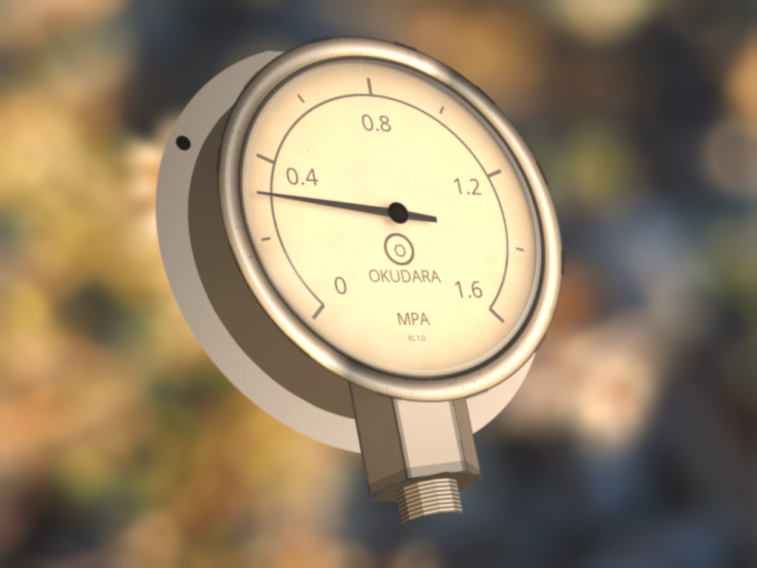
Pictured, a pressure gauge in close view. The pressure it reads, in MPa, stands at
0.3 MPa
